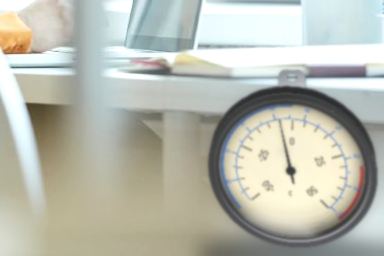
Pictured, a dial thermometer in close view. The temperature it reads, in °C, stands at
-5 °C
